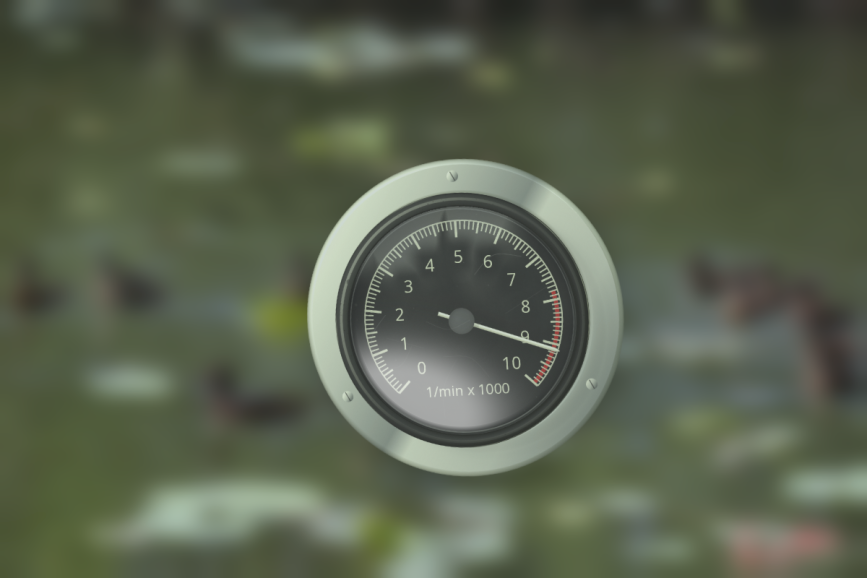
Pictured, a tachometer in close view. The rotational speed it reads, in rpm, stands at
9100 rpm
